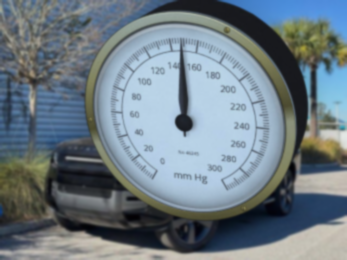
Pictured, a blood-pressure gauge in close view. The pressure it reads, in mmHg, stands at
150 mmHg
